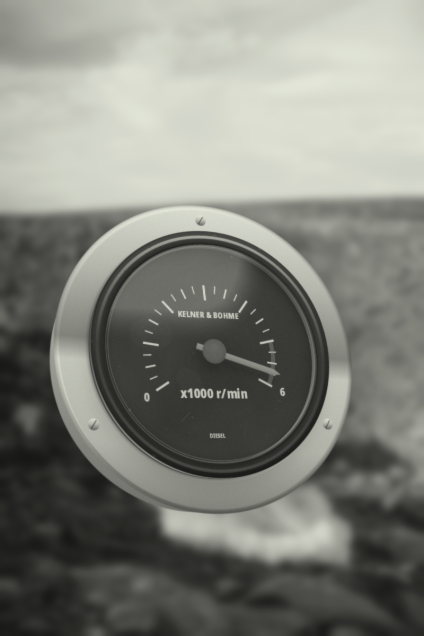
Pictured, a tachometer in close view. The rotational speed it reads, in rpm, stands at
5750 rpm
